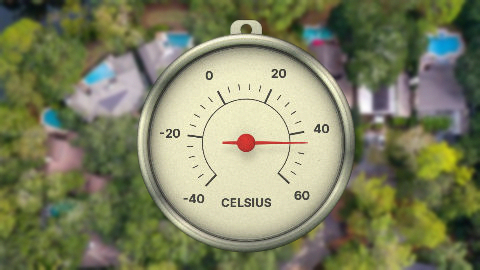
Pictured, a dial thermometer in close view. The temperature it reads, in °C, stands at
44 °C
